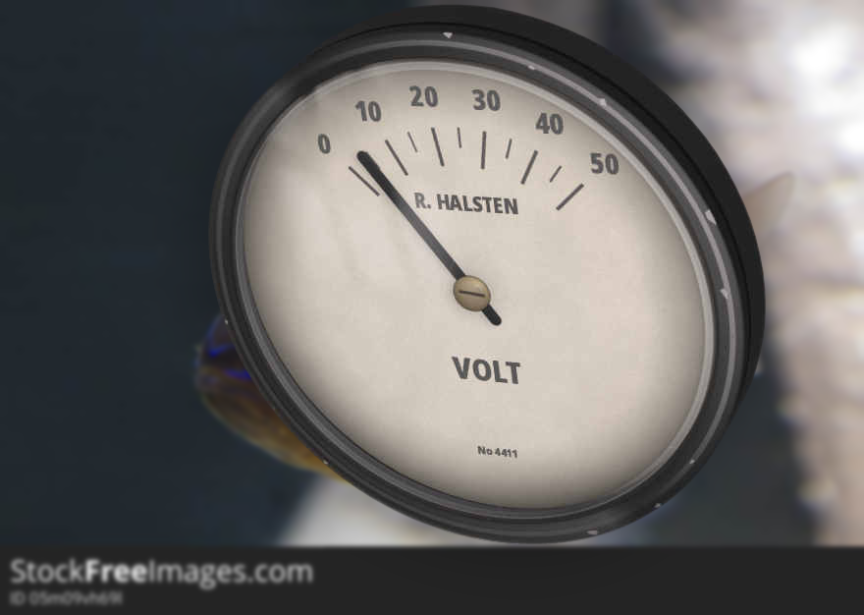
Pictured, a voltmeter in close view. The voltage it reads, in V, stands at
5 V
